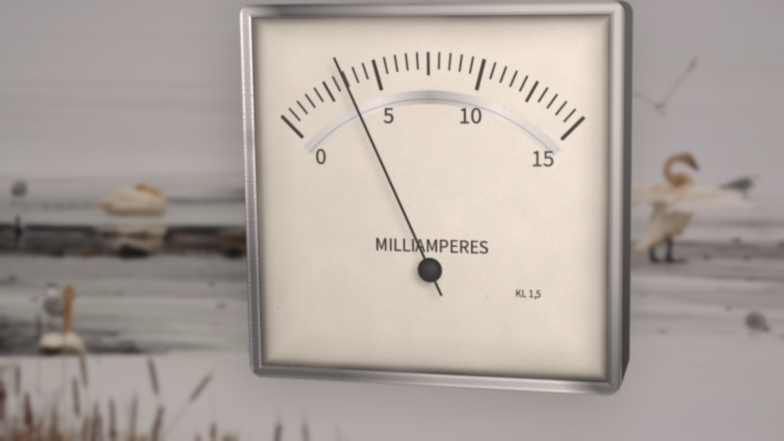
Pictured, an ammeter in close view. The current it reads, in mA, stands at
3.5 mA
